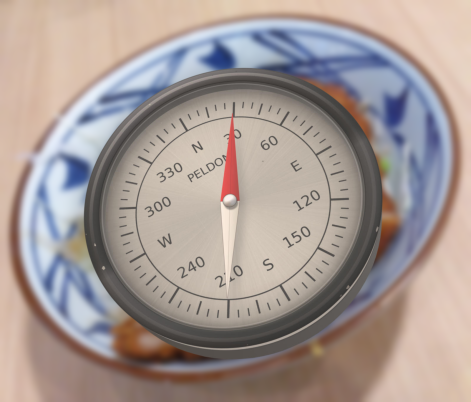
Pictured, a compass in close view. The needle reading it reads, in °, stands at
30 °
